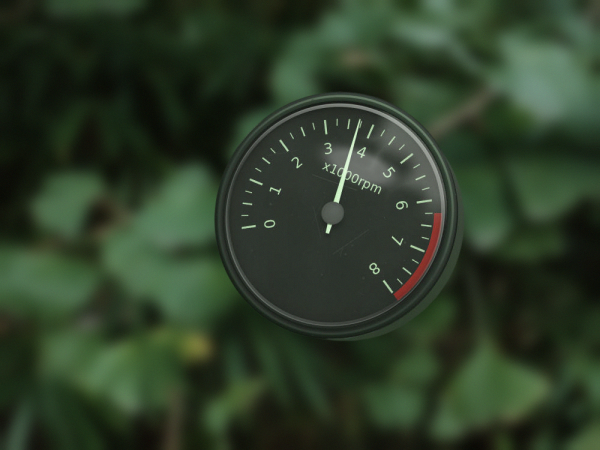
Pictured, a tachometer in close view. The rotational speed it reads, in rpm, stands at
3750 rpm
